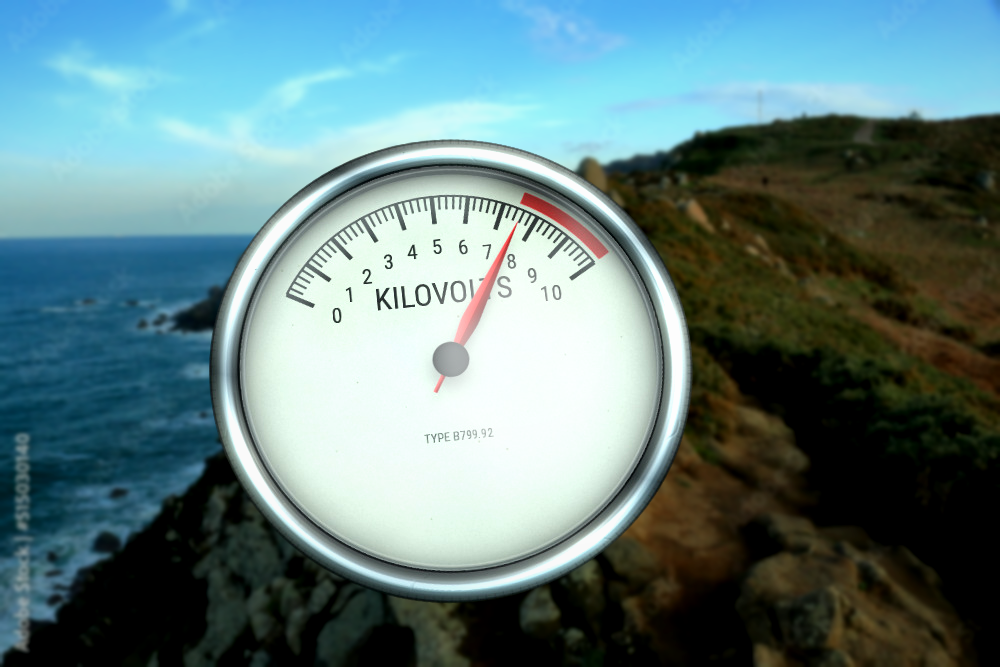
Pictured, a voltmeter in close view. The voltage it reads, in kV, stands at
7.6 kV
